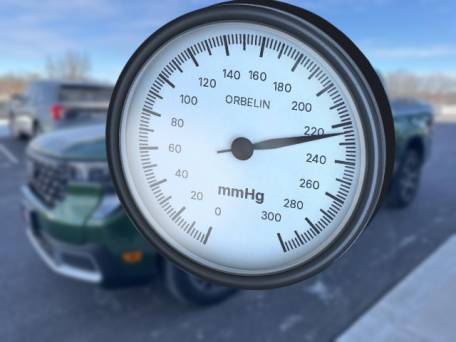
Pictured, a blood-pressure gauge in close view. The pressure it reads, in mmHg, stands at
224 mmHg
